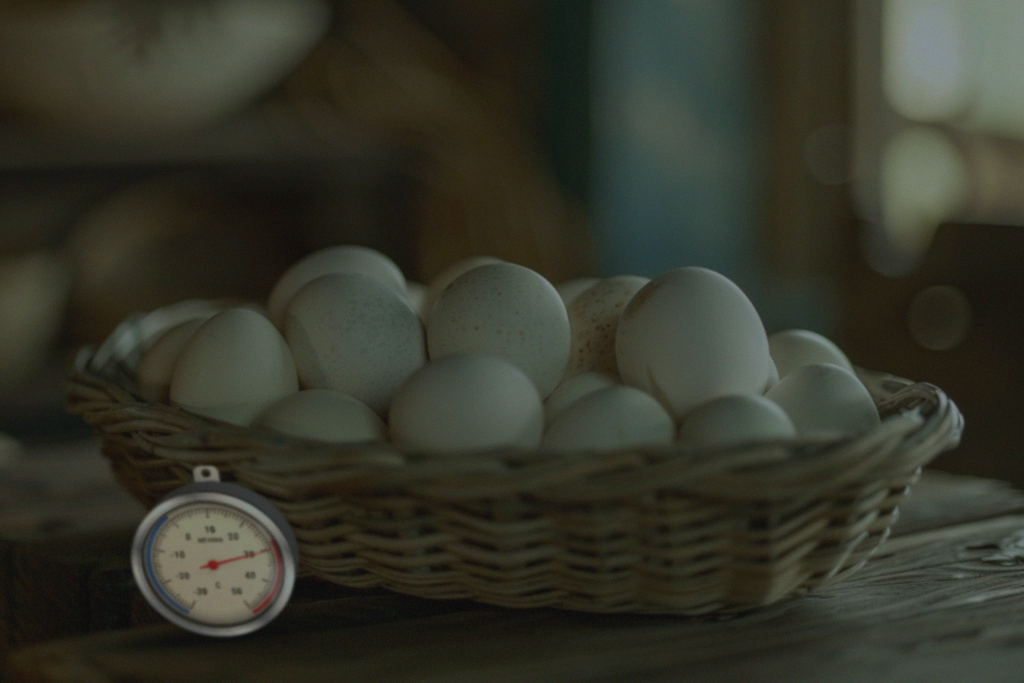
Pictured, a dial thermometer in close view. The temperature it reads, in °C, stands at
30 °C
